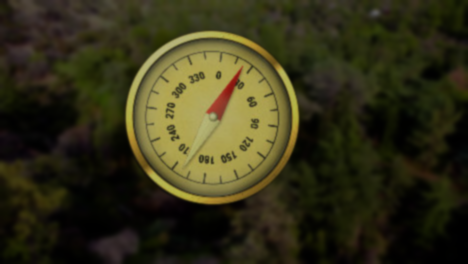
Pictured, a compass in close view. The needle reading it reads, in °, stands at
22.5 °
